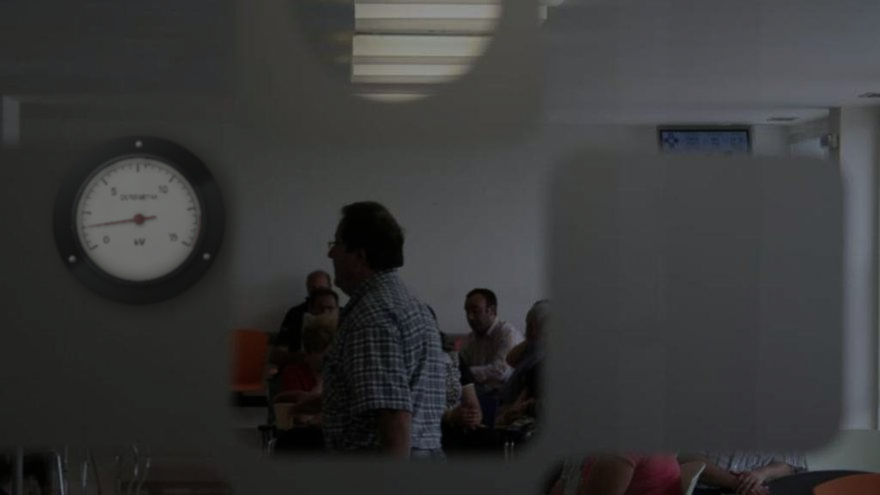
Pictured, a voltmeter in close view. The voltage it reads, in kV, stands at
1.5 kV
